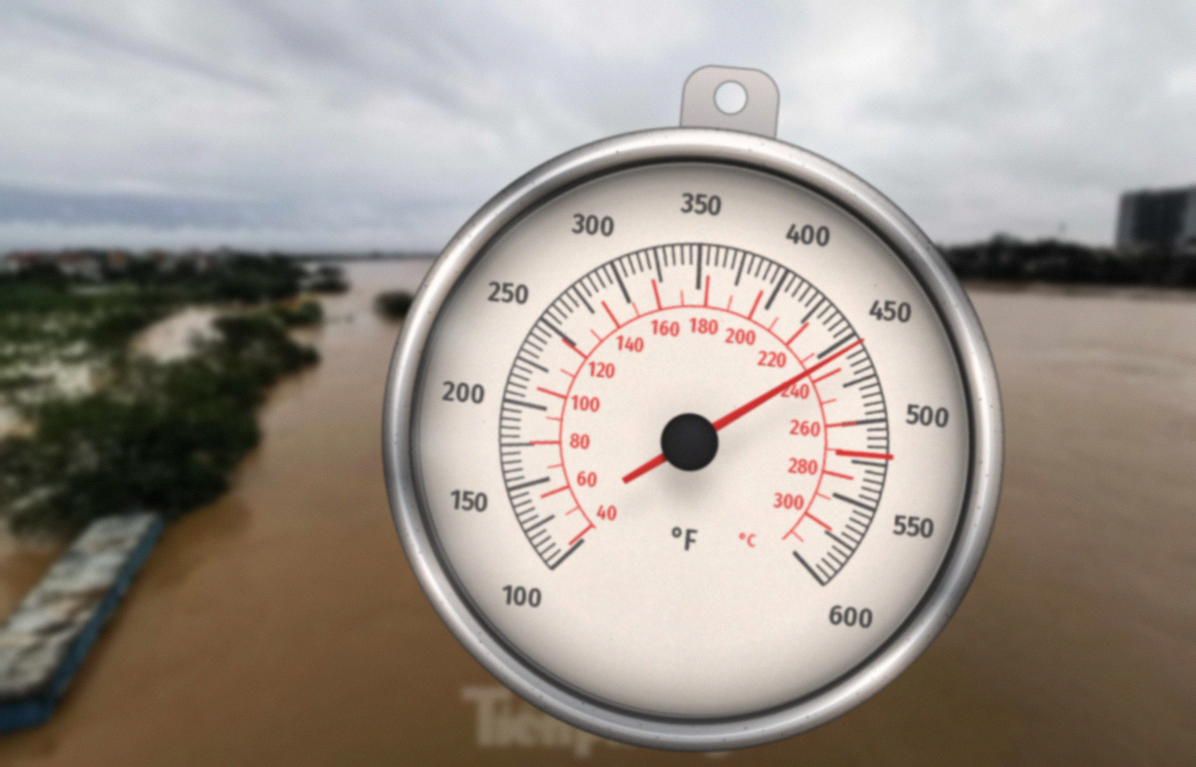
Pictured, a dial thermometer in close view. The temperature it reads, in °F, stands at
455 °F
